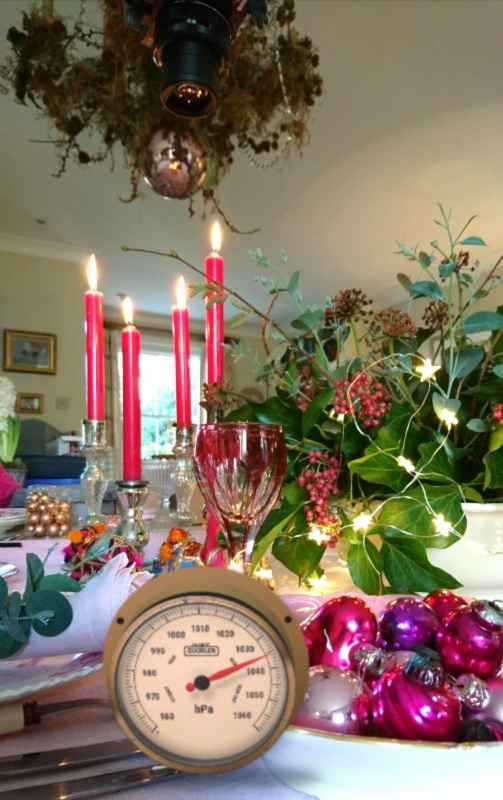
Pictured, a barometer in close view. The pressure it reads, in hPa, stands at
1035 hPa
